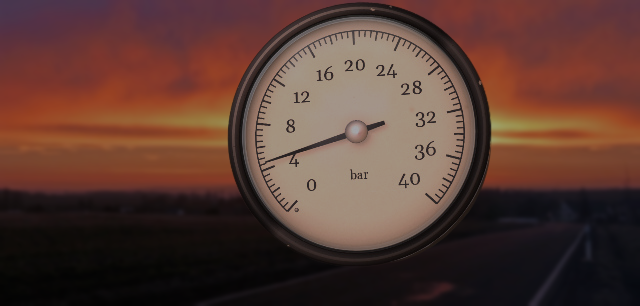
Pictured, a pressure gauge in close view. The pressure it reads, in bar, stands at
4.5 bar
